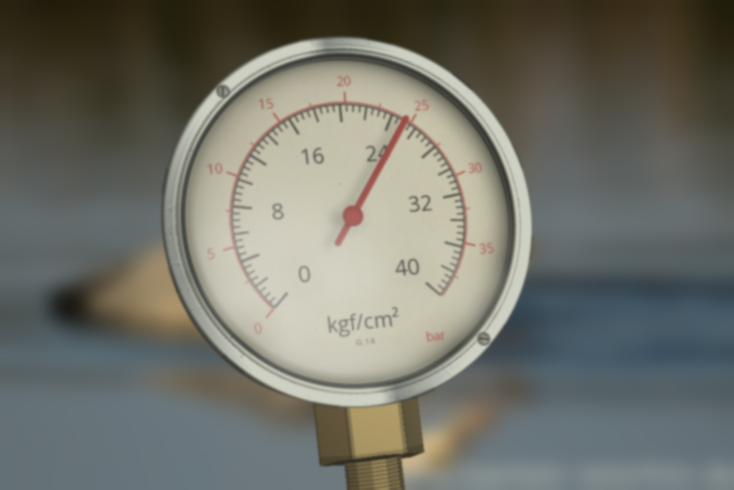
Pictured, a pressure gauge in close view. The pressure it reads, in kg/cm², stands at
25 kg/cm²
